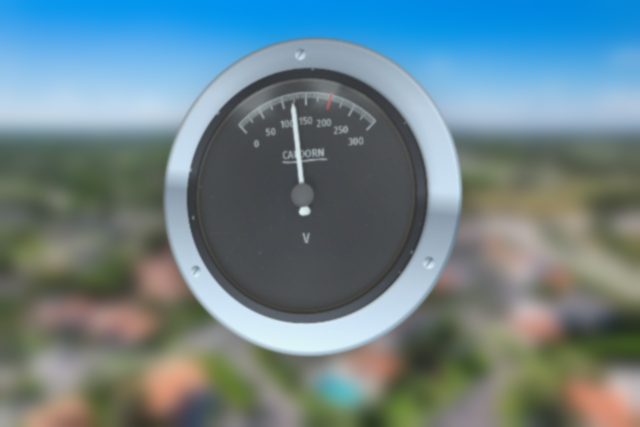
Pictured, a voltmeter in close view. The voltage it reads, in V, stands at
125 V
